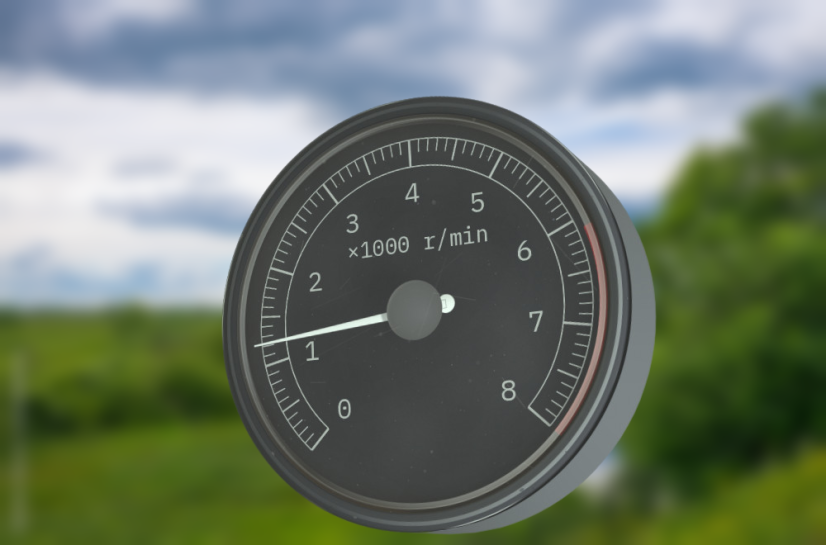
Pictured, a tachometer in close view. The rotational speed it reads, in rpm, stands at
1200 rpm
